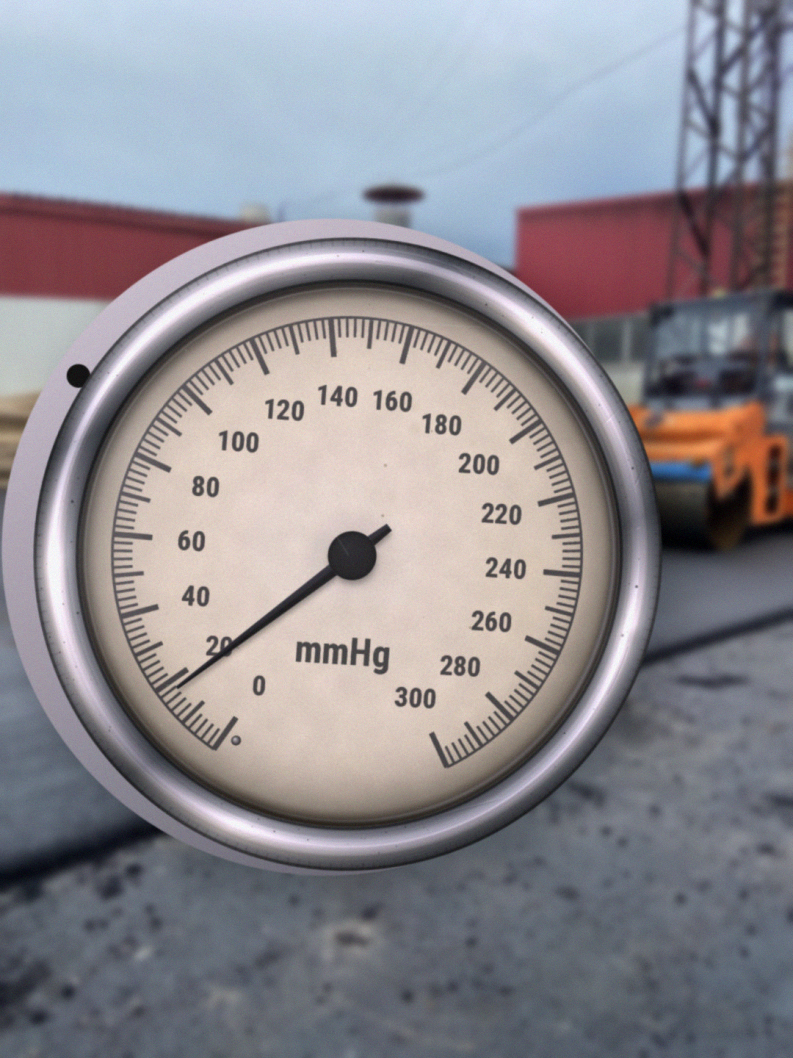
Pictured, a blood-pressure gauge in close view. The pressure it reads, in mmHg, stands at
18 mmHg
